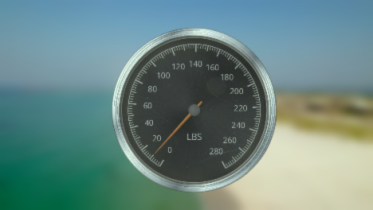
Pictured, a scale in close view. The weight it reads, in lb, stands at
10 lb
